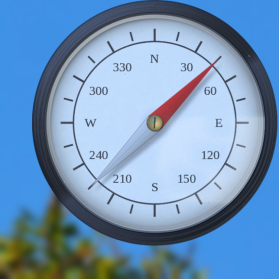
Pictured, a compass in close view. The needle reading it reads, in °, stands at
45 °
